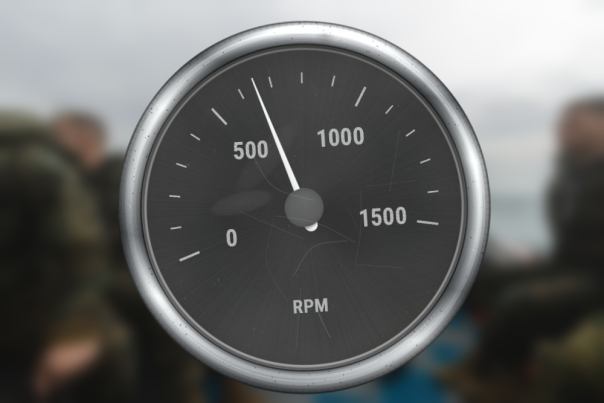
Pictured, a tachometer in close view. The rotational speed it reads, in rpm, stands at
650 rpm
